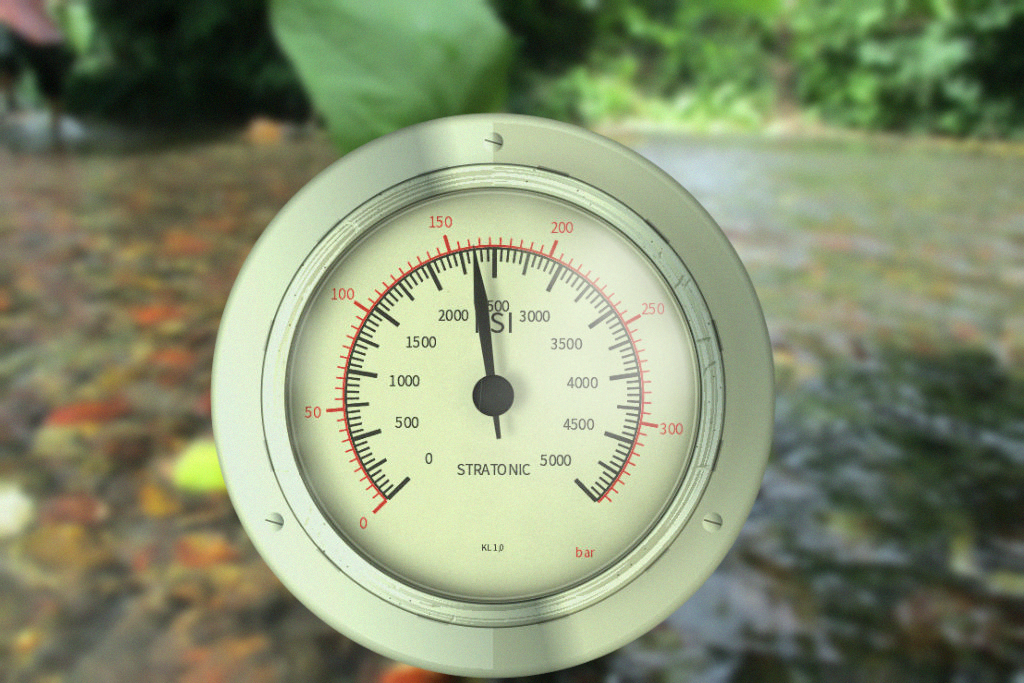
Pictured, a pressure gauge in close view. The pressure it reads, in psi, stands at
2350 psi
